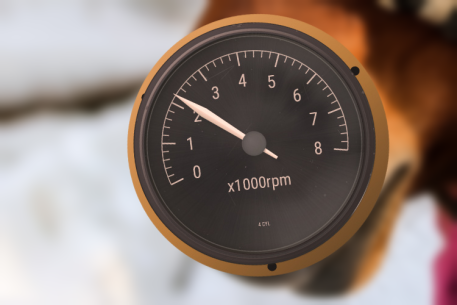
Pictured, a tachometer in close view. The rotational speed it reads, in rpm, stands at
2200 rpm
